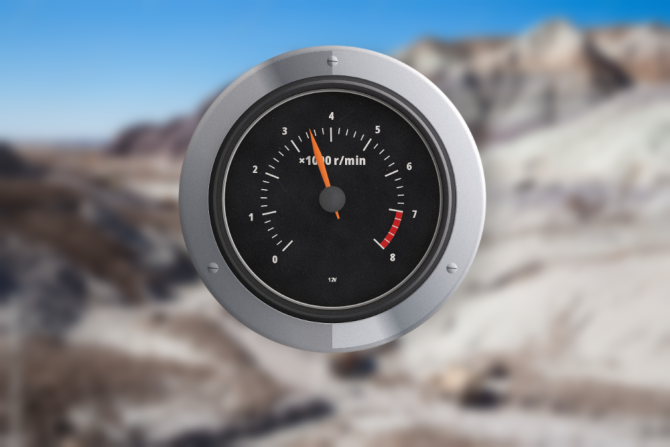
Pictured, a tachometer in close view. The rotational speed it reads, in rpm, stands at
3500 rpm
